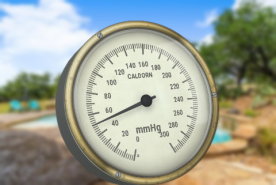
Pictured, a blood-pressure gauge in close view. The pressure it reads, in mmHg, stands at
50 mmHg
